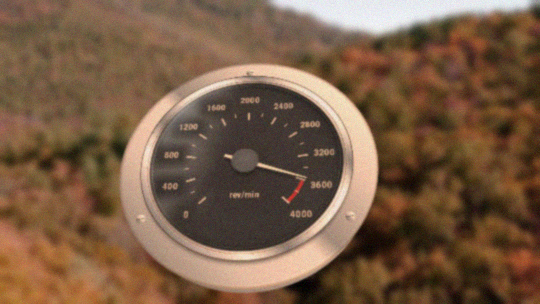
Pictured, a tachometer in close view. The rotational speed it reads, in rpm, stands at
3600 rpm
